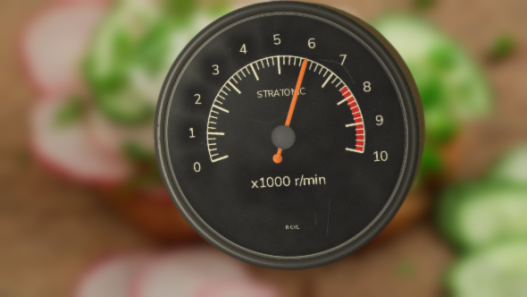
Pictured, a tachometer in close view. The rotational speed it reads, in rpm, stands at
6000 rpm
